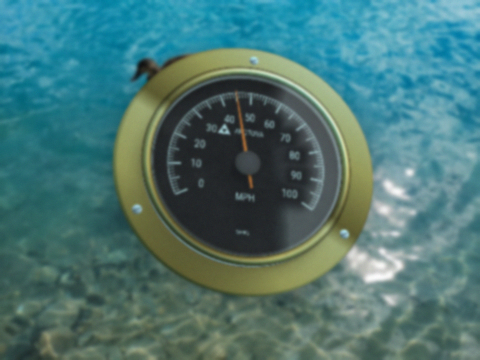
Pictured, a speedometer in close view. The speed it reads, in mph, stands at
45 mph
